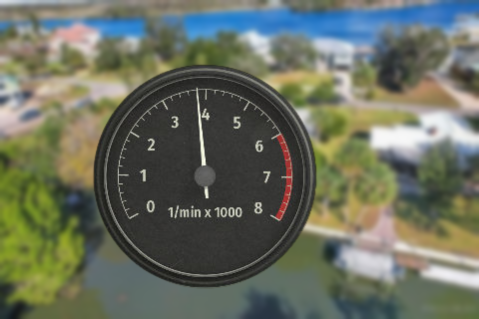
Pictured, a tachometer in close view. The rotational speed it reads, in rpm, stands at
3800 rpm
